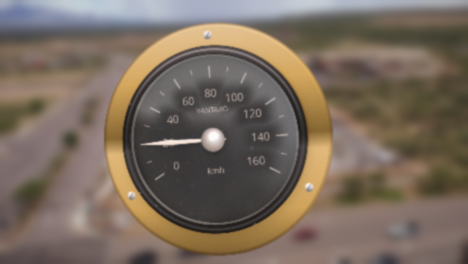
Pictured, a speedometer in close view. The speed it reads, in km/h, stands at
20 km/h
